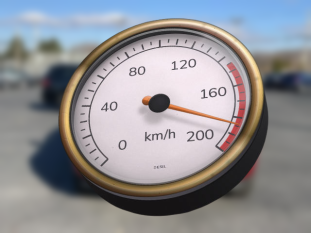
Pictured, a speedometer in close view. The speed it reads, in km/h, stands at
185 km/h
